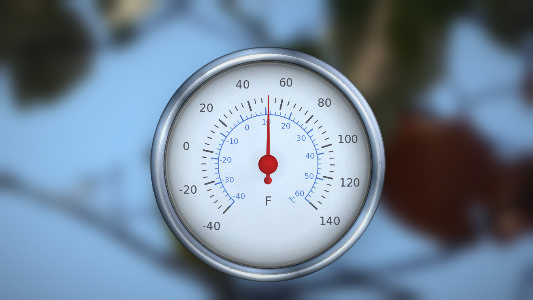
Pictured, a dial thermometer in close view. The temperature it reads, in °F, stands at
52 °F
